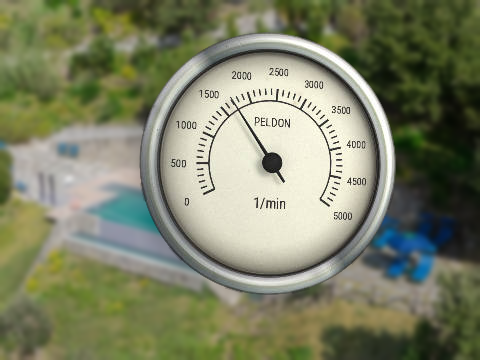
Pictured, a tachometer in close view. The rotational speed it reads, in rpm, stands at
1700 rpm
